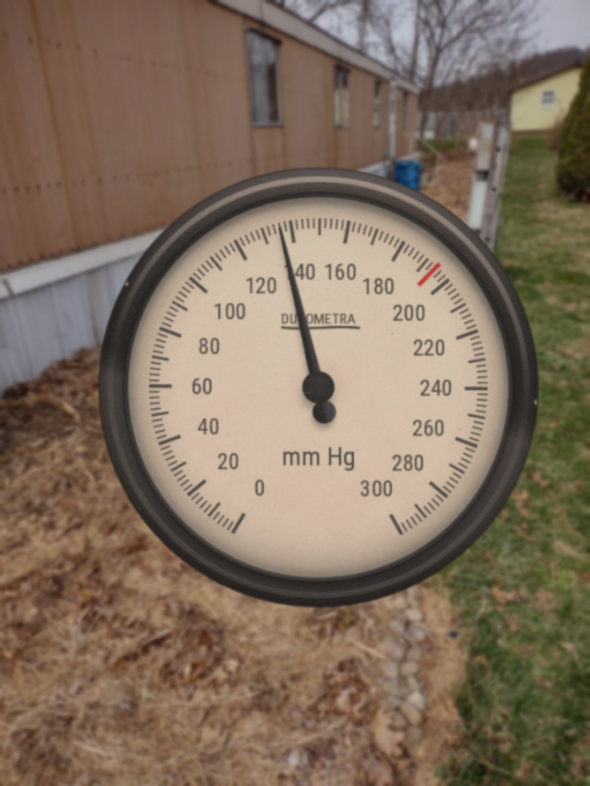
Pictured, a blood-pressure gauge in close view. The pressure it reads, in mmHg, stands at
136 mmHg
